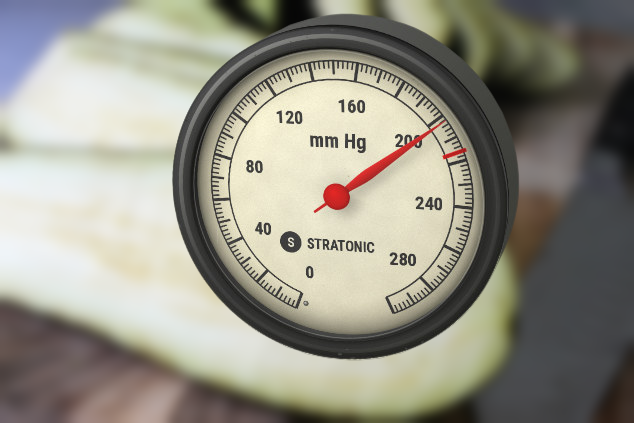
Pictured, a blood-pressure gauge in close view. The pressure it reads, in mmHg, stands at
202 mmHg
